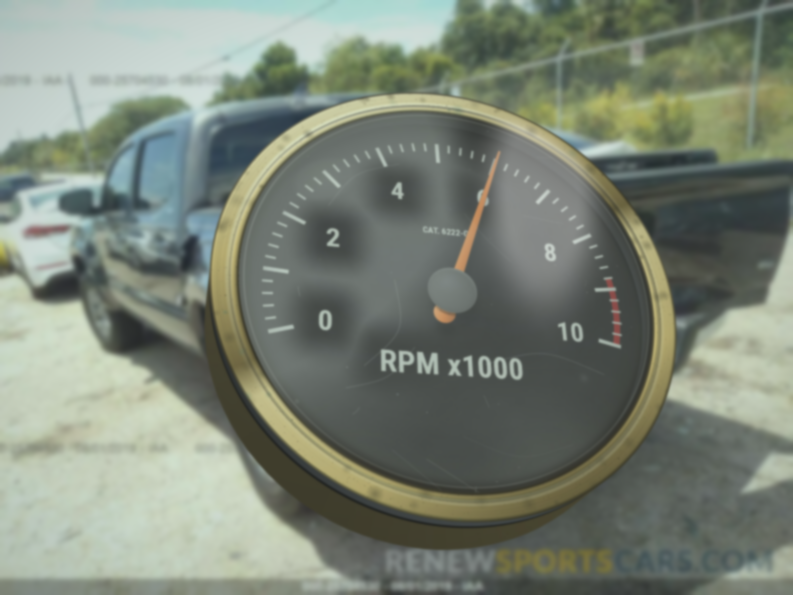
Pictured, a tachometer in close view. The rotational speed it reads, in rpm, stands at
6000 rpm
